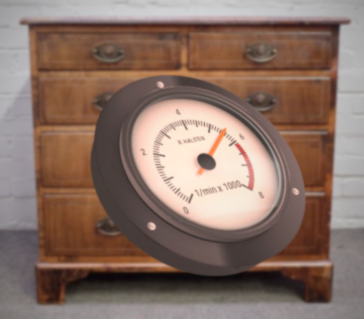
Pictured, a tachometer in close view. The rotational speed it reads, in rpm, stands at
5500 rpm
